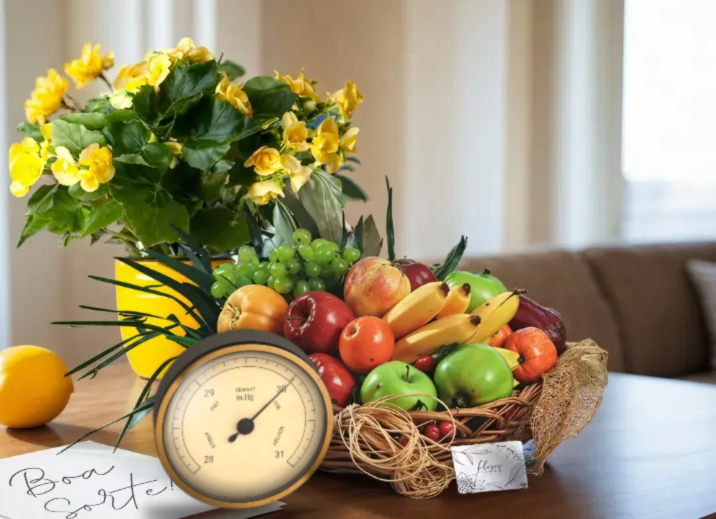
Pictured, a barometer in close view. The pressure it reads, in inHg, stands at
30 inHg
